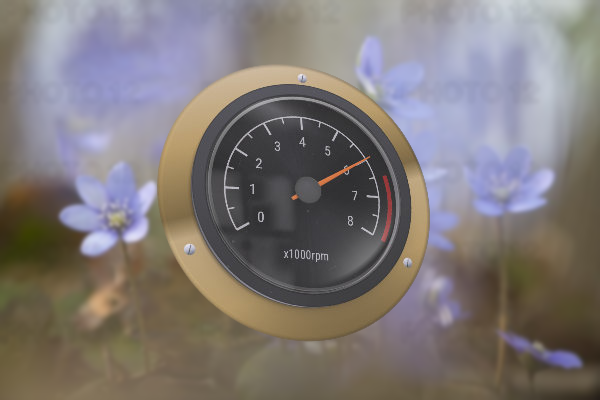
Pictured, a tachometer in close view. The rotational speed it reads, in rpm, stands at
6000 rpm
